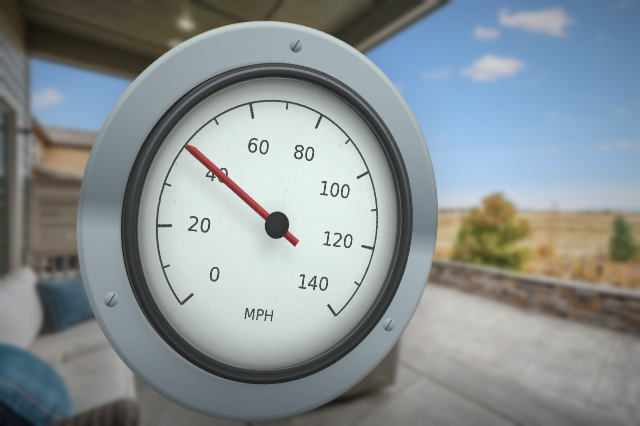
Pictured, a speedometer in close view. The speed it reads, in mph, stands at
40 mph
